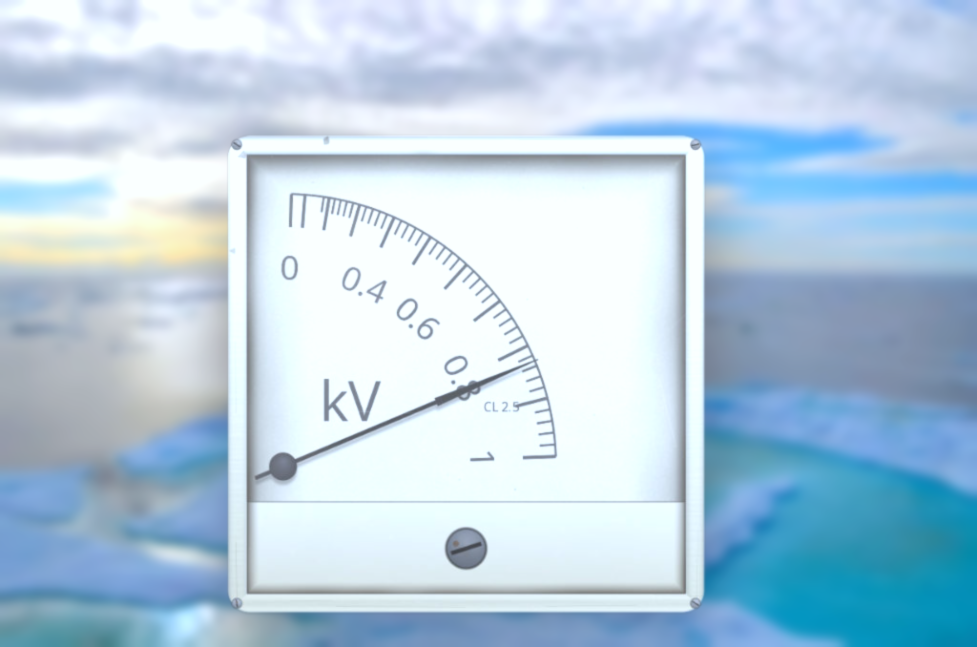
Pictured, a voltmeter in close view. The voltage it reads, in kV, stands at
0.83 kV
